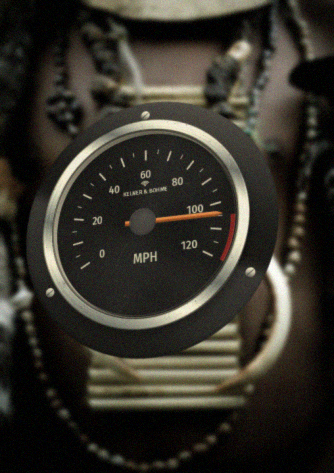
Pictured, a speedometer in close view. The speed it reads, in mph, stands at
105 mph
